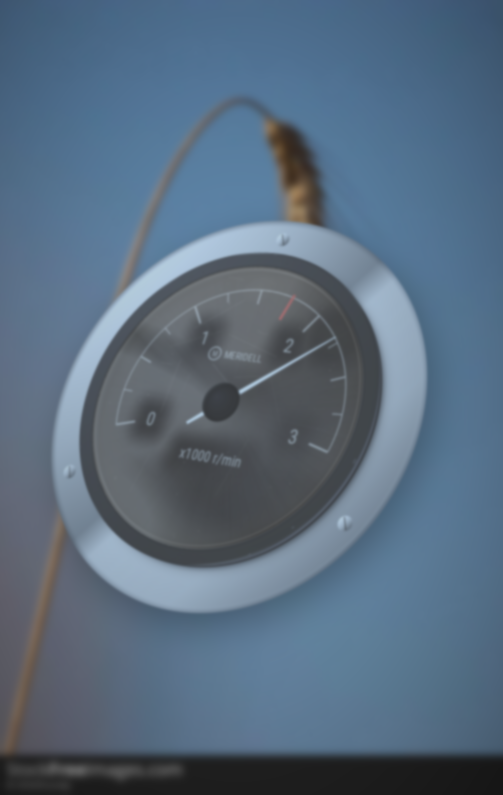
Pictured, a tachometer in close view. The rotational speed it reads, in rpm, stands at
2250 rpm
